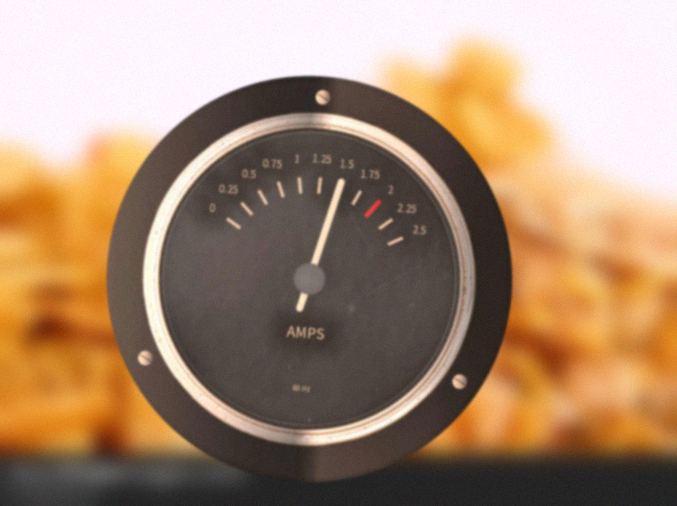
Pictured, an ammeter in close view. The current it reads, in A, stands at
1.5 A
